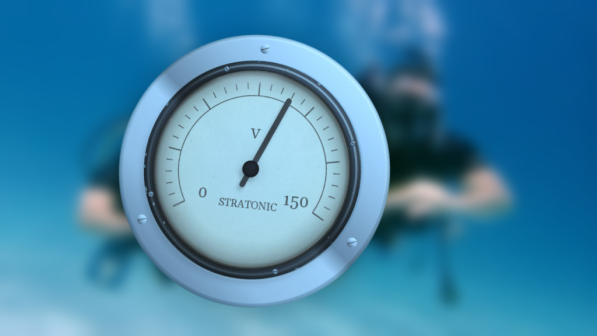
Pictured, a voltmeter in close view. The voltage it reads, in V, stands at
90 V
